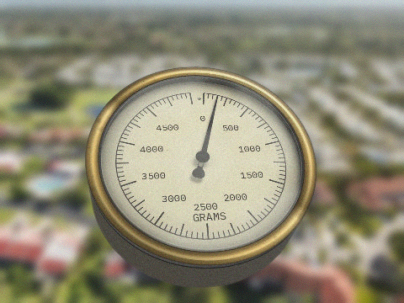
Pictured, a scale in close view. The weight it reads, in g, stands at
150 g
